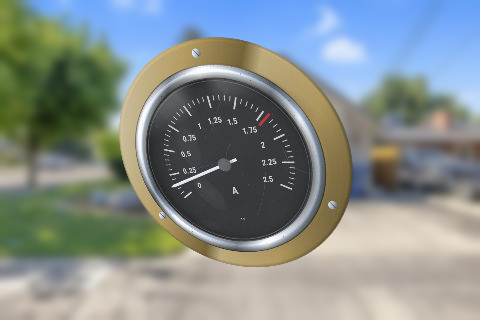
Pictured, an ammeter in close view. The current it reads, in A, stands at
0.15 A
